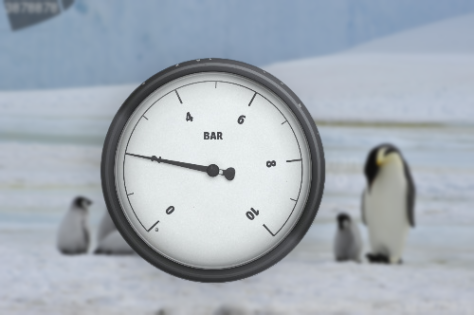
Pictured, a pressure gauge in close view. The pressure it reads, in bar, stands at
2 bar
